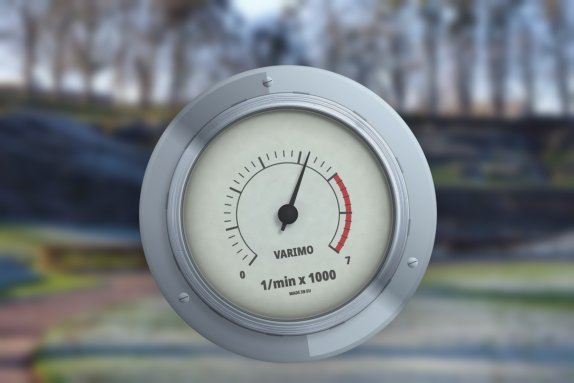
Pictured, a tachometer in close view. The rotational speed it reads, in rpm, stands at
4200 rpm
